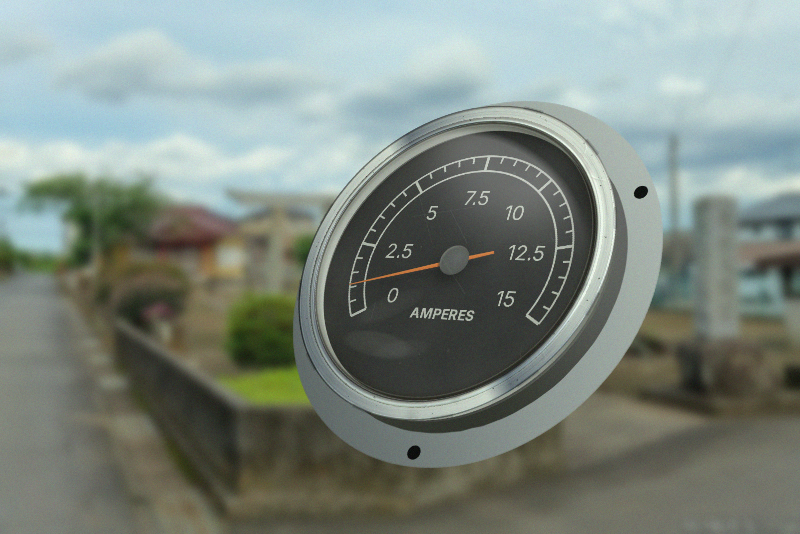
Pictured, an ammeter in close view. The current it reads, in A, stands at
1 A
